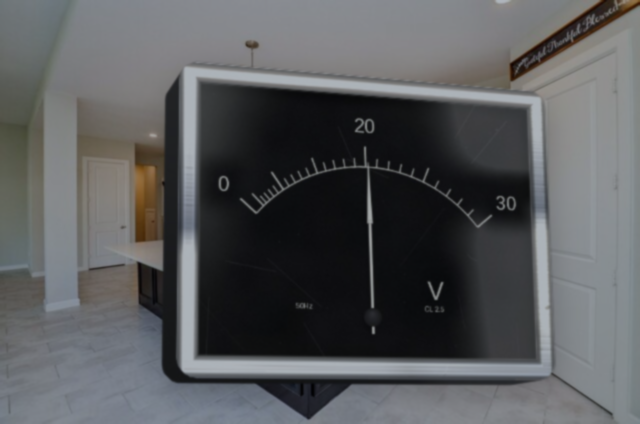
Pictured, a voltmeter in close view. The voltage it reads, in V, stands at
20 V
